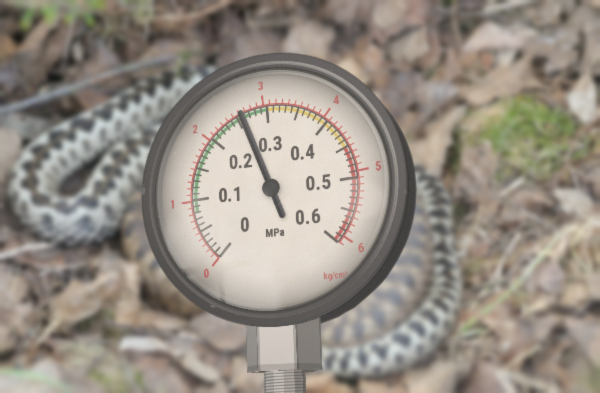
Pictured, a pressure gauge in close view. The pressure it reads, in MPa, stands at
0.26 MPa
